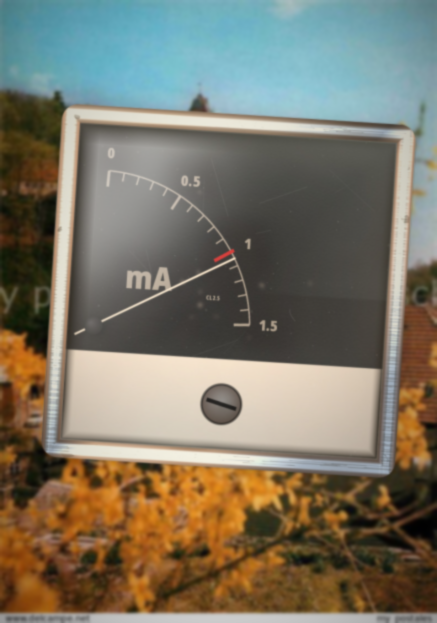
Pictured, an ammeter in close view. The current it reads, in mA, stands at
1.05 mA
